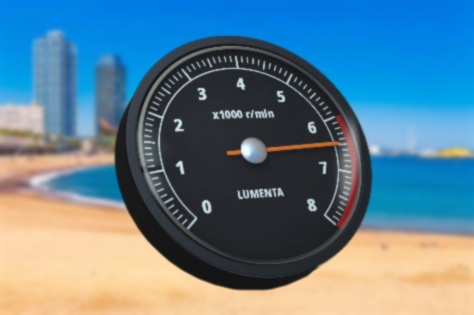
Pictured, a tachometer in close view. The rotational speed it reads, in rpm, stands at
6500 rpm
